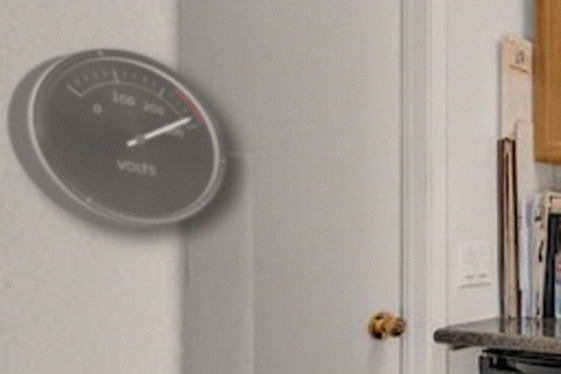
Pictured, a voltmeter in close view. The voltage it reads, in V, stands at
280 V
